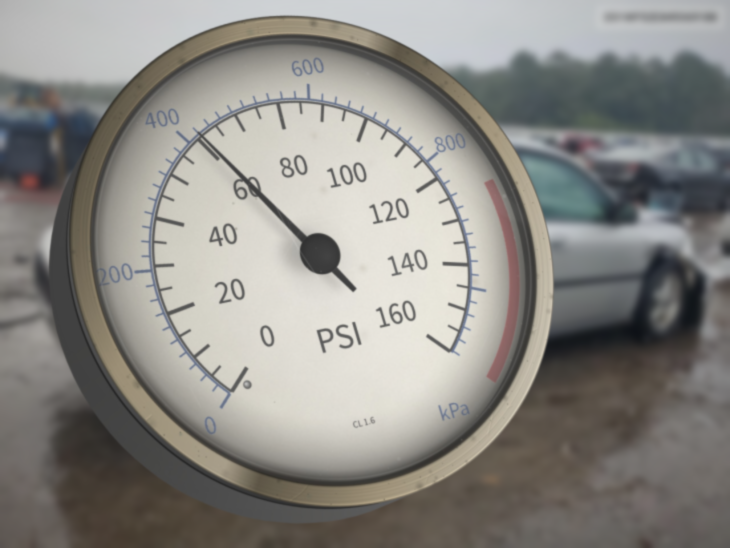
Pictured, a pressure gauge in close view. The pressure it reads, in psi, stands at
60 psi
